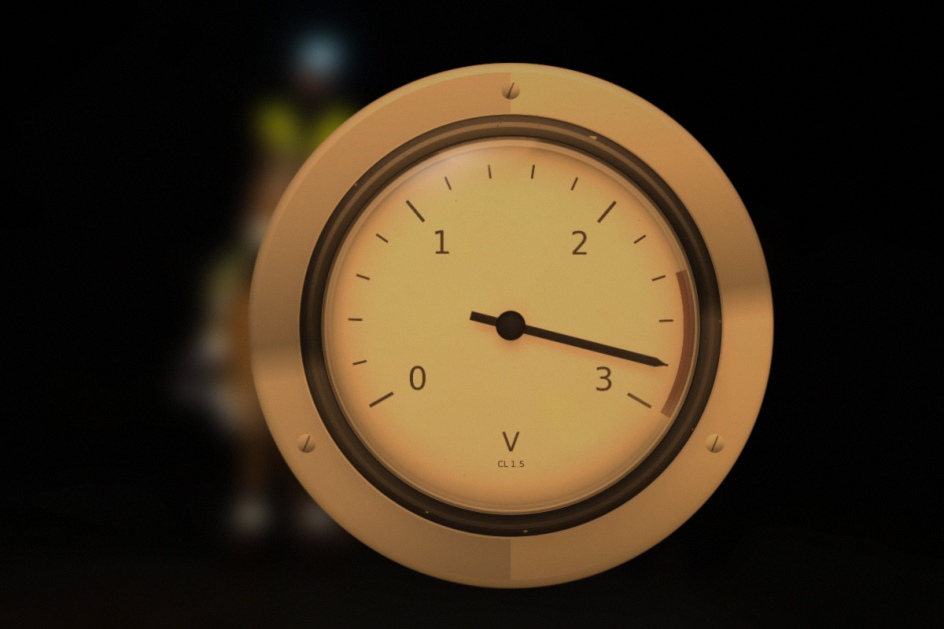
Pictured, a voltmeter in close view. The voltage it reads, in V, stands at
2.8 V
